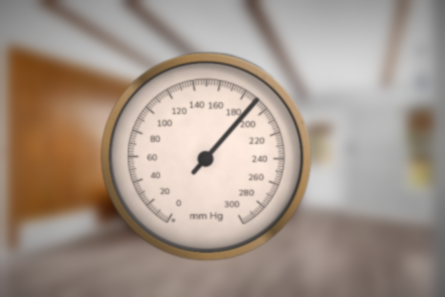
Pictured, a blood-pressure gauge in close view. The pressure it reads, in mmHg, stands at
190 mmHg
